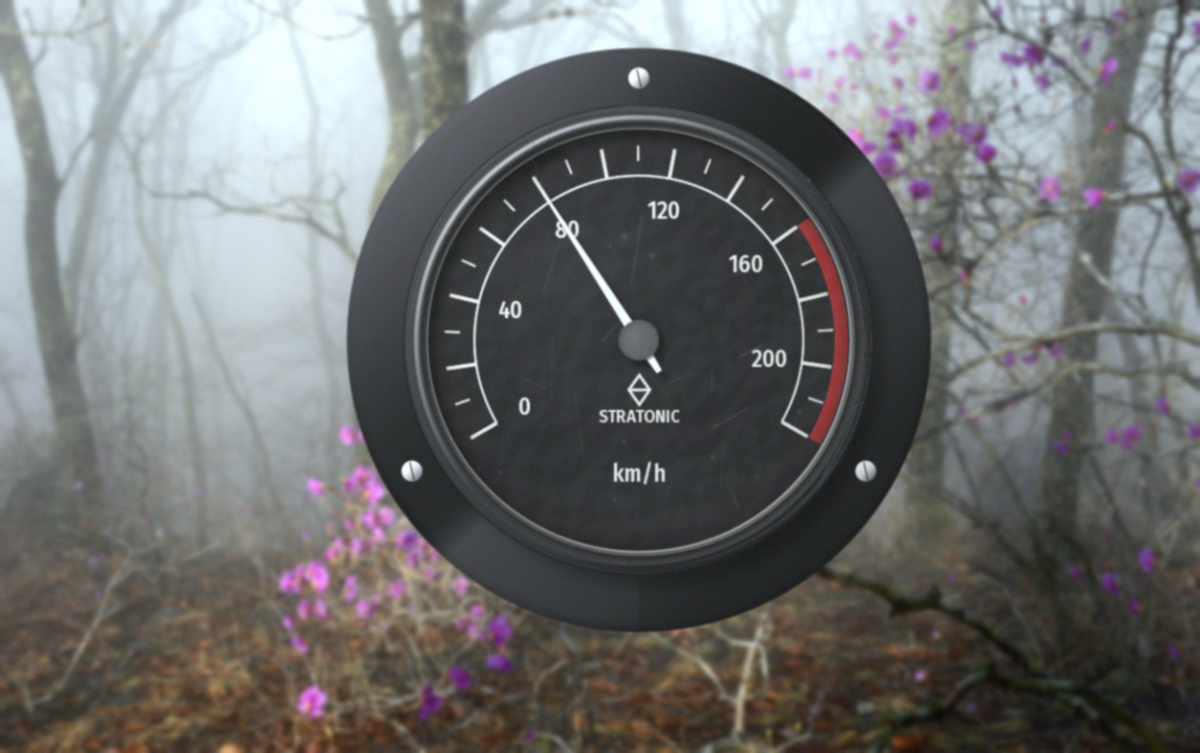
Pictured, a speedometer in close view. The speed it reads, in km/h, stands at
80 km/h
